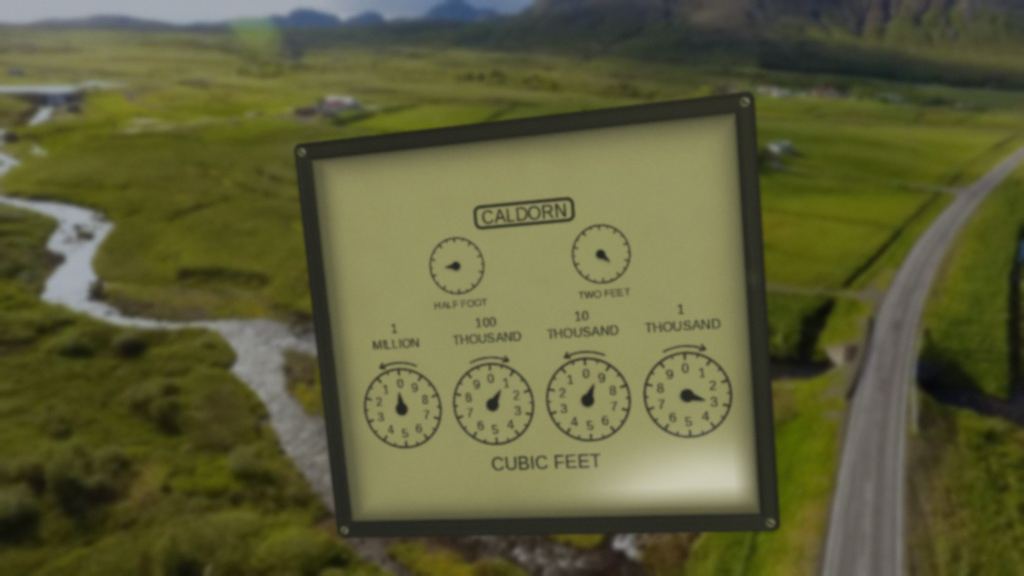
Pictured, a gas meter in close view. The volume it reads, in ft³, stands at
9300 ft³
